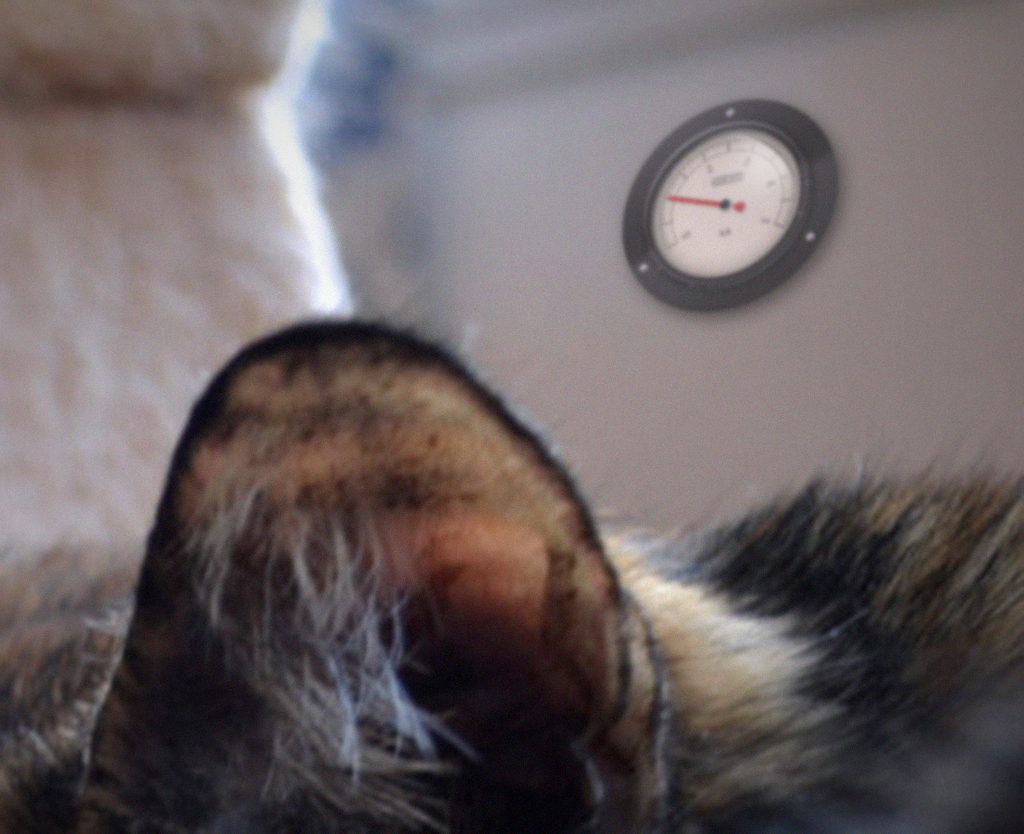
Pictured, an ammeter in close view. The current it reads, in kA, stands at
1 kA
